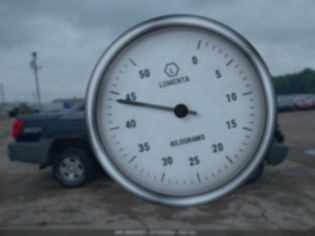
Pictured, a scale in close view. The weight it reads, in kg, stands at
44 kg
